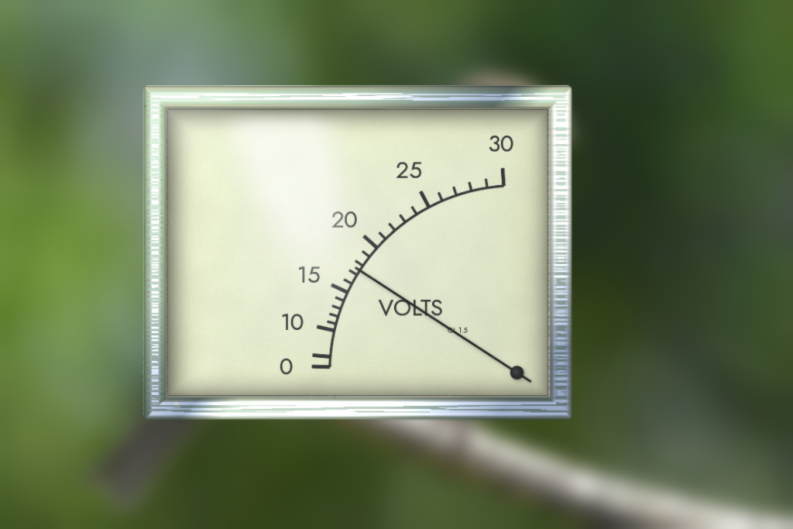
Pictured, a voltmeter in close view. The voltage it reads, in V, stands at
17.5 V
